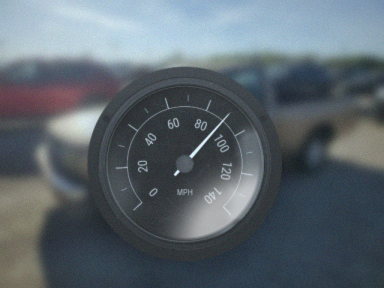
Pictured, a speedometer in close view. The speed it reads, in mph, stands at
90 mph
